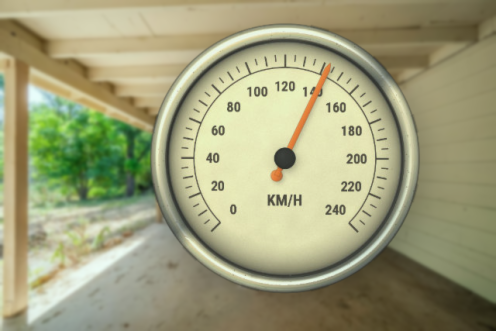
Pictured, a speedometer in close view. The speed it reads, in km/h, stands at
142.5 km/h
